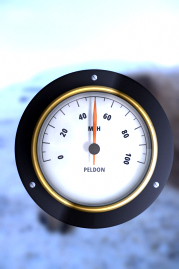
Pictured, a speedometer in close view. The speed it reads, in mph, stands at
50 mph
